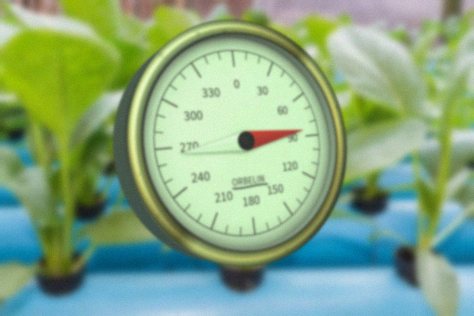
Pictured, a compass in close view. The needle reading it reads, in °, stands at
85 °
